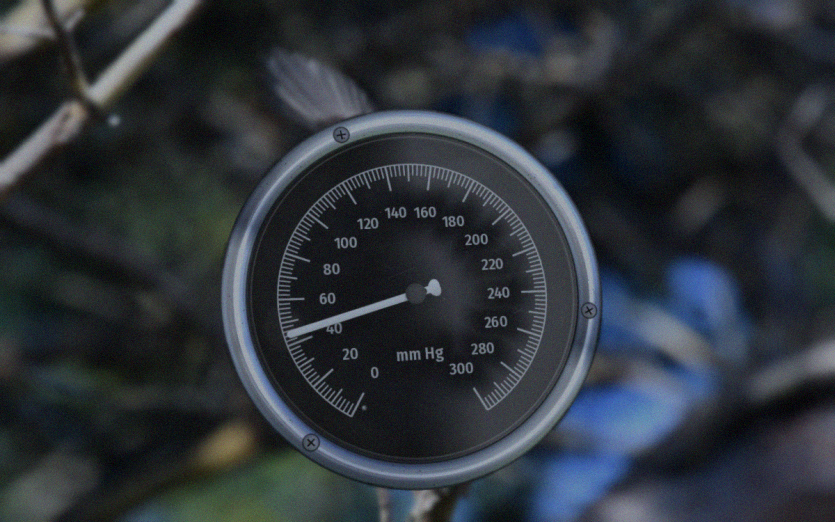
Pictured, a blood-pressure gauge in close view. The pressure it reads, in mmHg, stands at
44 mmHg
